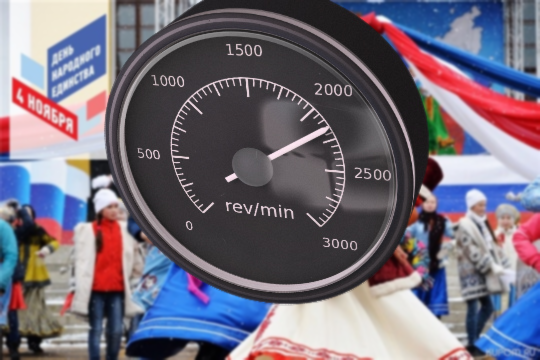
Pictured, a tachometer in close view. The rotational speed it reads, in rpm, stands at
2150 rpm
